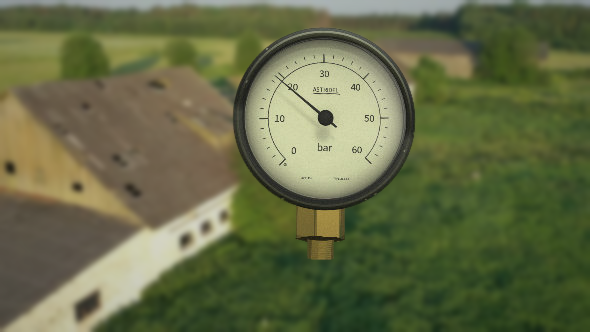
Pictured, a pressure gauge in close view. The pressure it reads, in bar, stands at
19 bar
